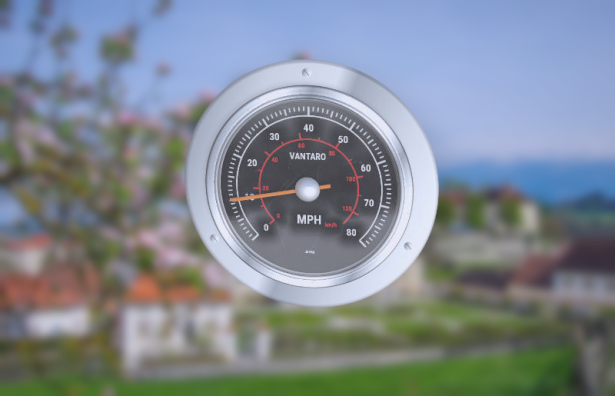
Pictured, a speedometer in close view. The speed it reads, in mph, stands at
10 mph
